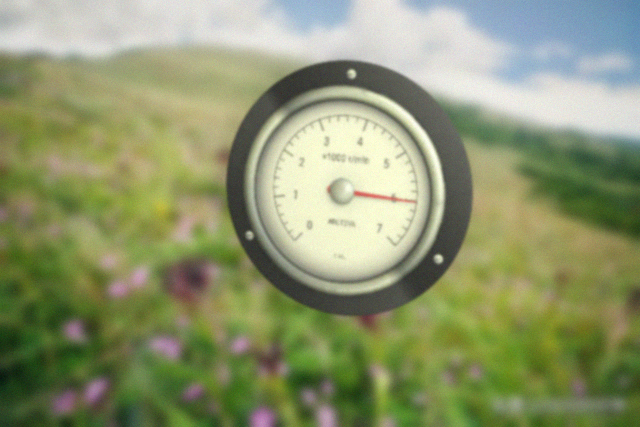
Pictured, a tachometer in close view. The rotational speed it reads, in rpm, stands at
6000 rpm
